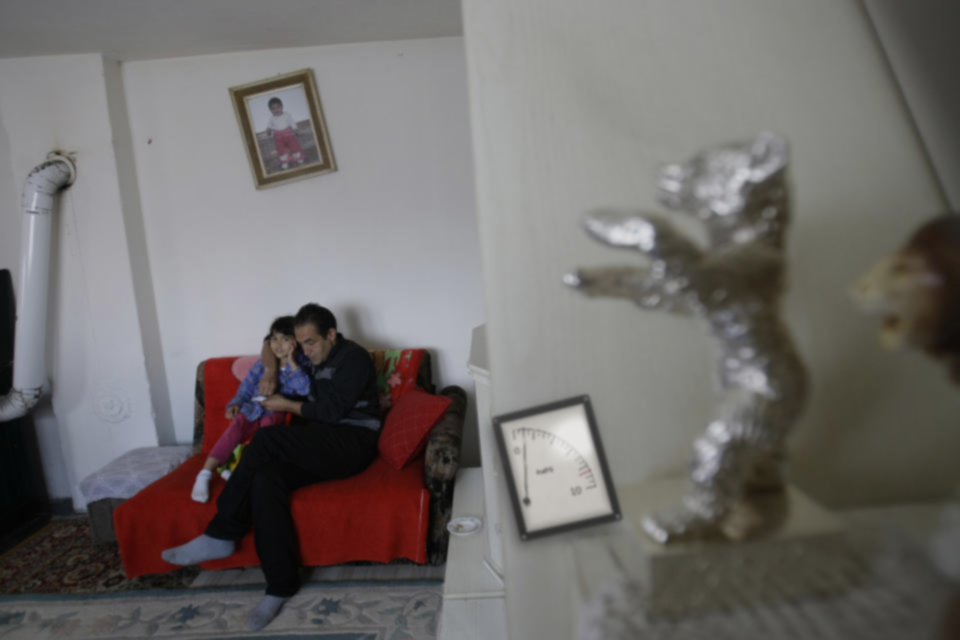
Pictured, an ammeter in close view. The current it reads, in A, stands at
1 A
